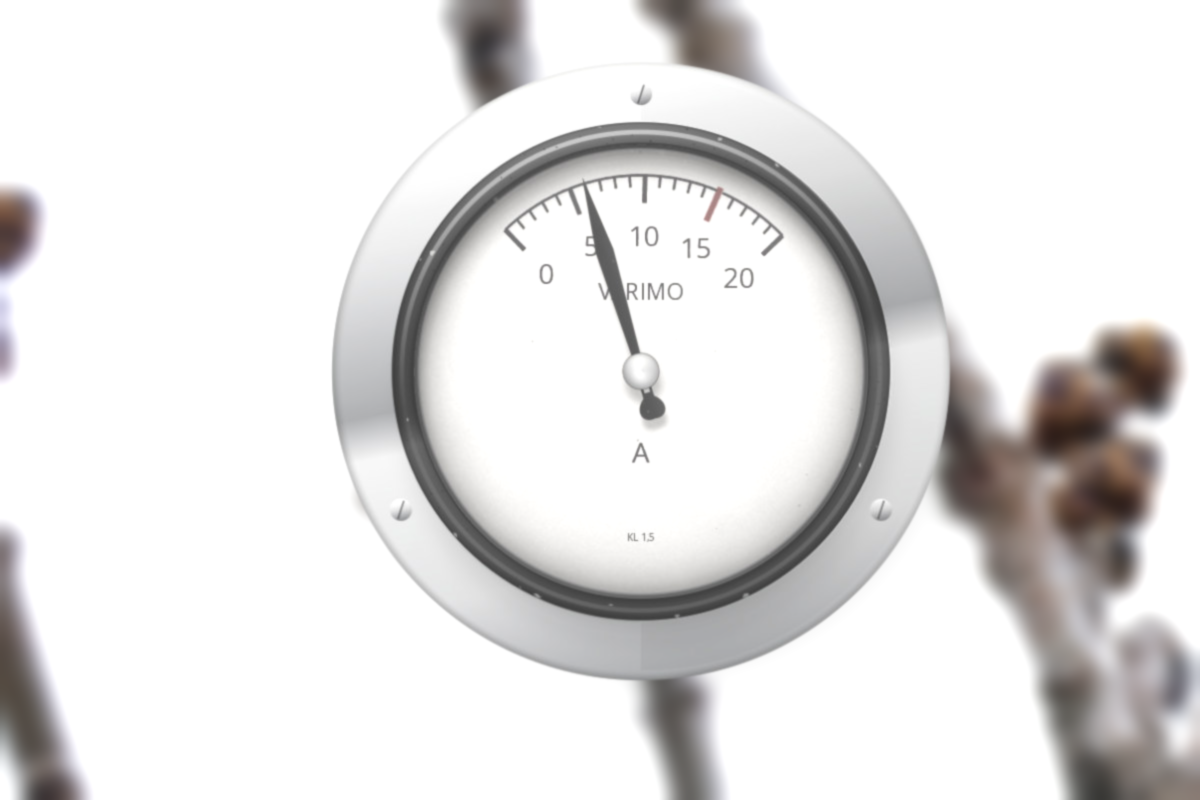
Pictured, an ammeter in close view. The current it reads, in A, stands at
6 A
